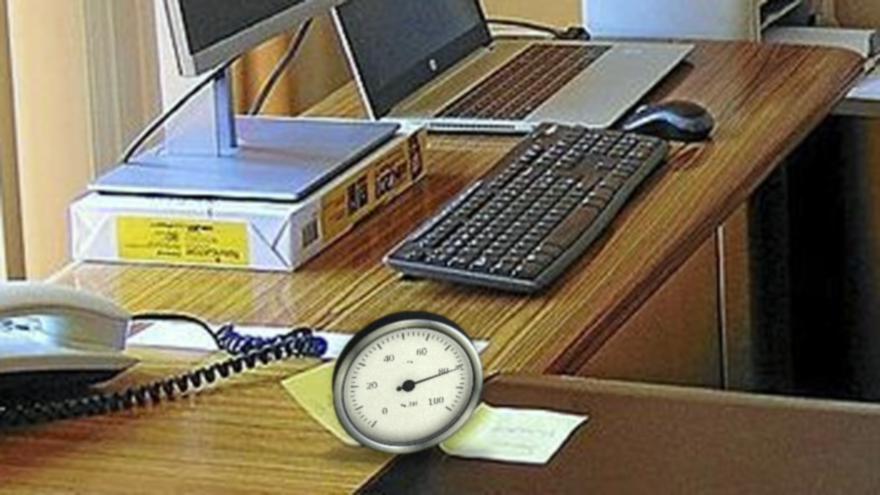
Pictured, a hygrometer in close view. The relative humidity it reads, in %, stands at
80 %
